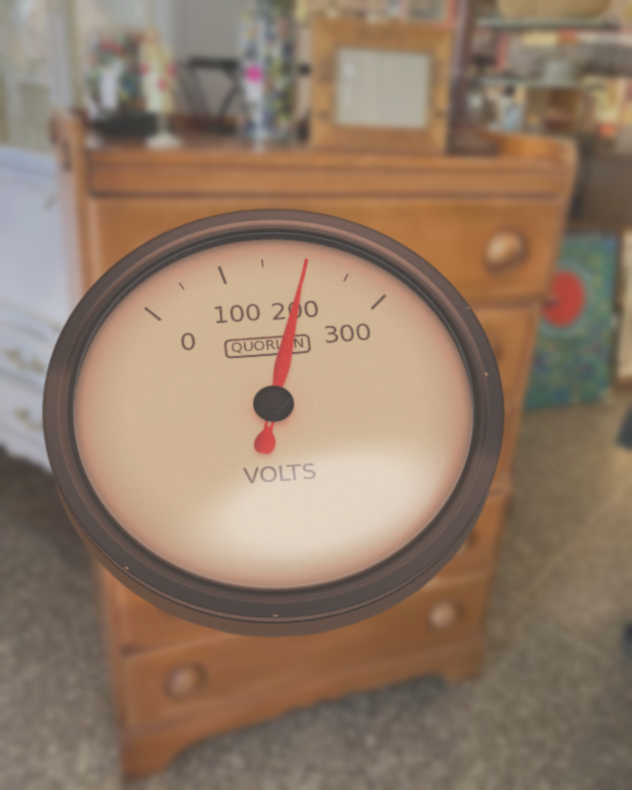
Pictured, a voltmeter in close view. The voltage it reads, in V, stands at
200 V
